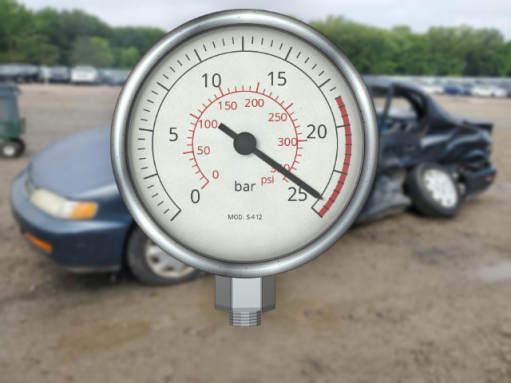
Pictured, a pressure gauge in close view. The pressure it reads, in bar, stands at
24.25 bar
